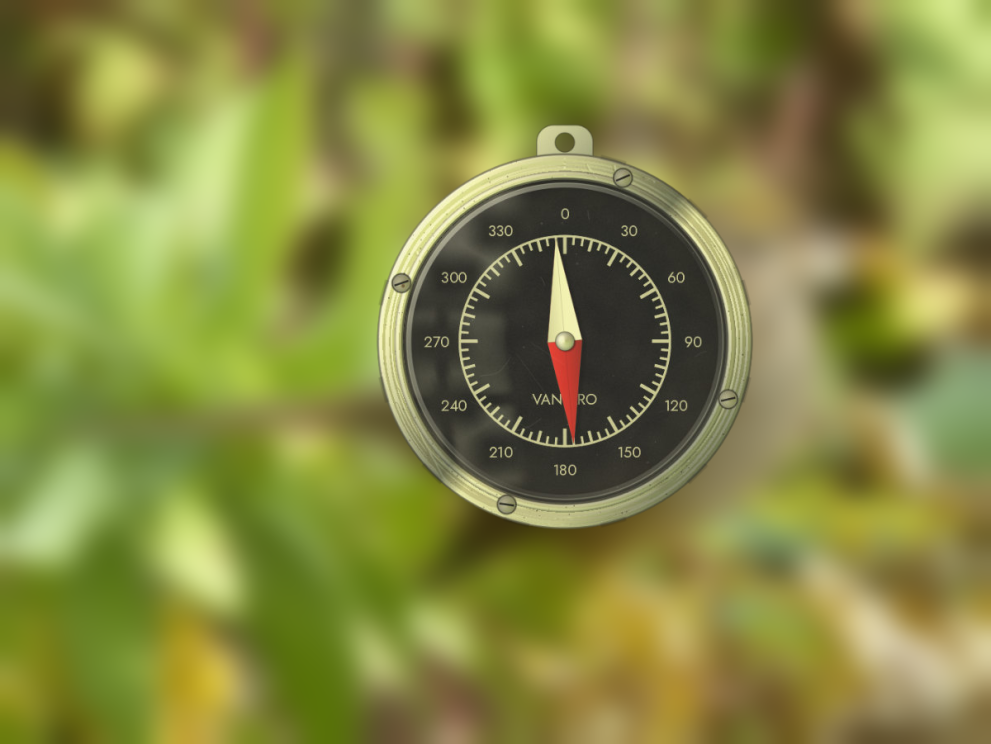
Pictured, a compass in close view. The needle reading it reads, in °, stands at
175 °
